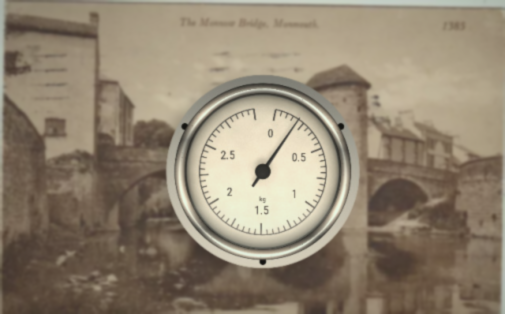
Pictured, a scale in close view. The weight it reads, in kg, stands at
0.2 kg
